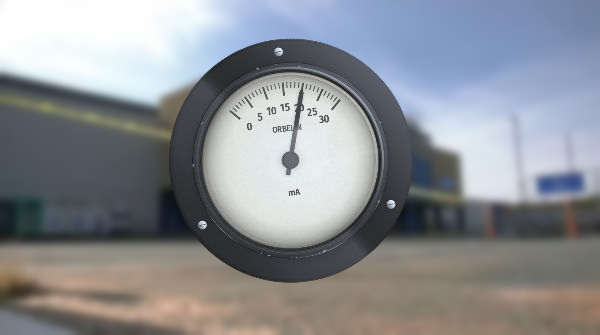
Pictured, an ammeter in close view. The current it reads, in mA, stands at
20 mA
